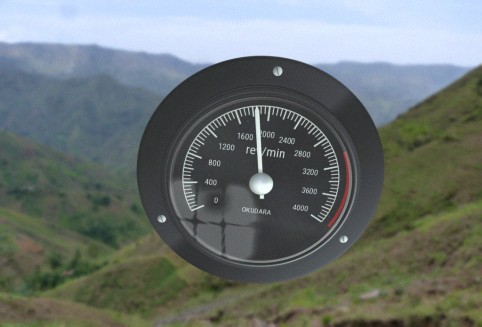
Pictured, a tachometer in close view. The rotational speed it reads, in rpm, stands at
1850 rpm
